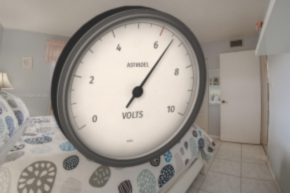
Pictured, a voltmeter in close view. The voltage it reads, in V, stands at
6.5 V
